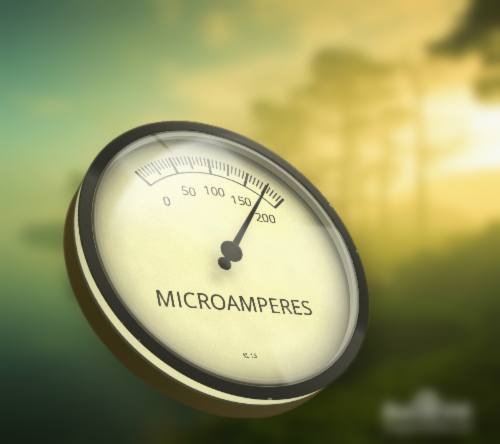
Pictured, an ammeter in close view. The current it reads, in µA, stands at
175 µA
